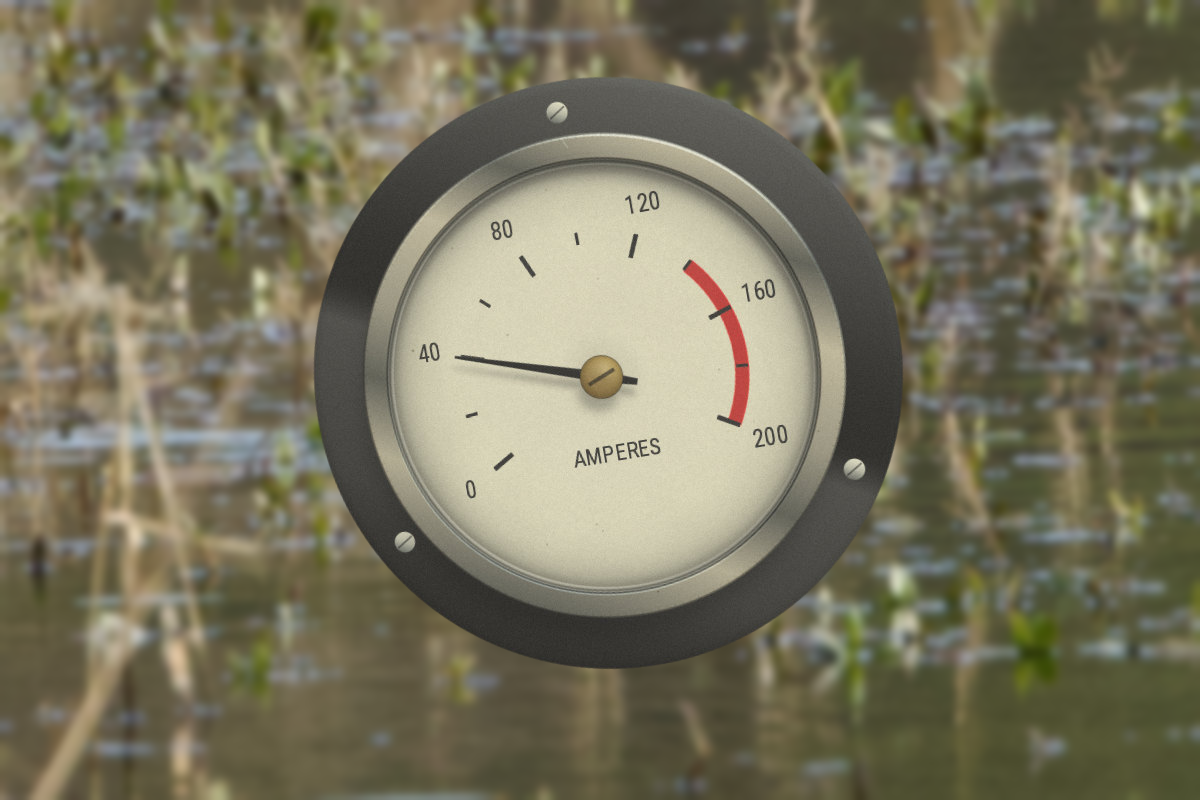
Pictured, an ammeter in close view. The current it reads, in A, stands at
40 A
